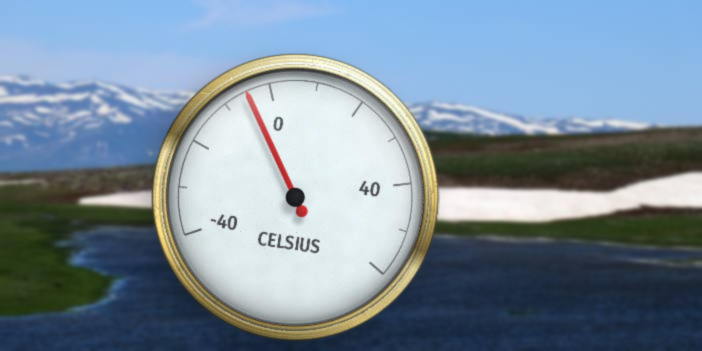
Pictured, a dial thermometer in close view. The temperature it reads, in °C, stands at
-5 °C
